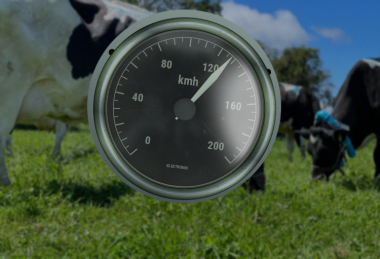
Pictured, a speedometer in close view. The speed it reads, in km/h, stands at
127.5 km/h
